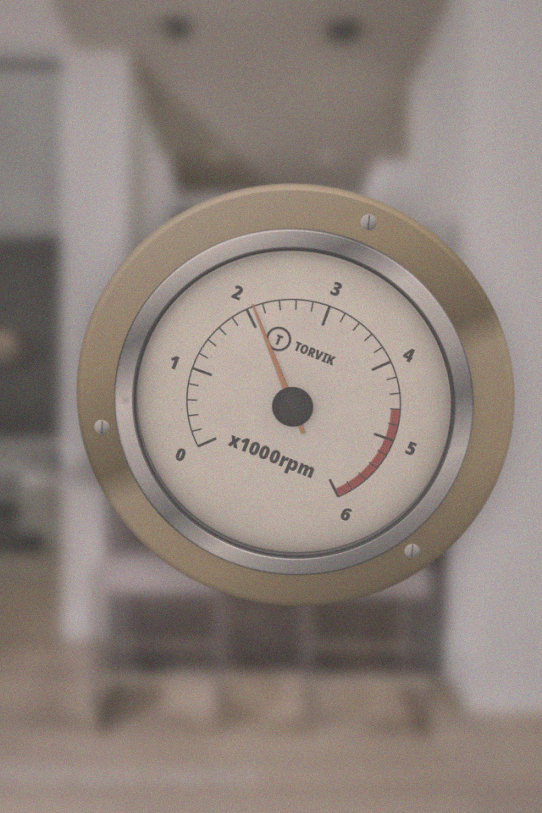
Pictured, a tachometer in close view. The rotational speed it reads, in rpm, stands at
2100 rpm
